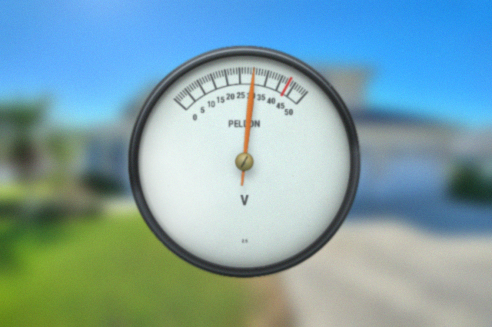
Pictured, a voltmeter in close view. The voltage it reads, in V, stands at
30 V
